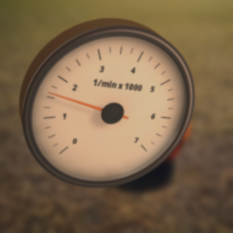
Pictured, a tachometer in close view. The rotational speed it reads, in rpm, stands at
1625 rpm
